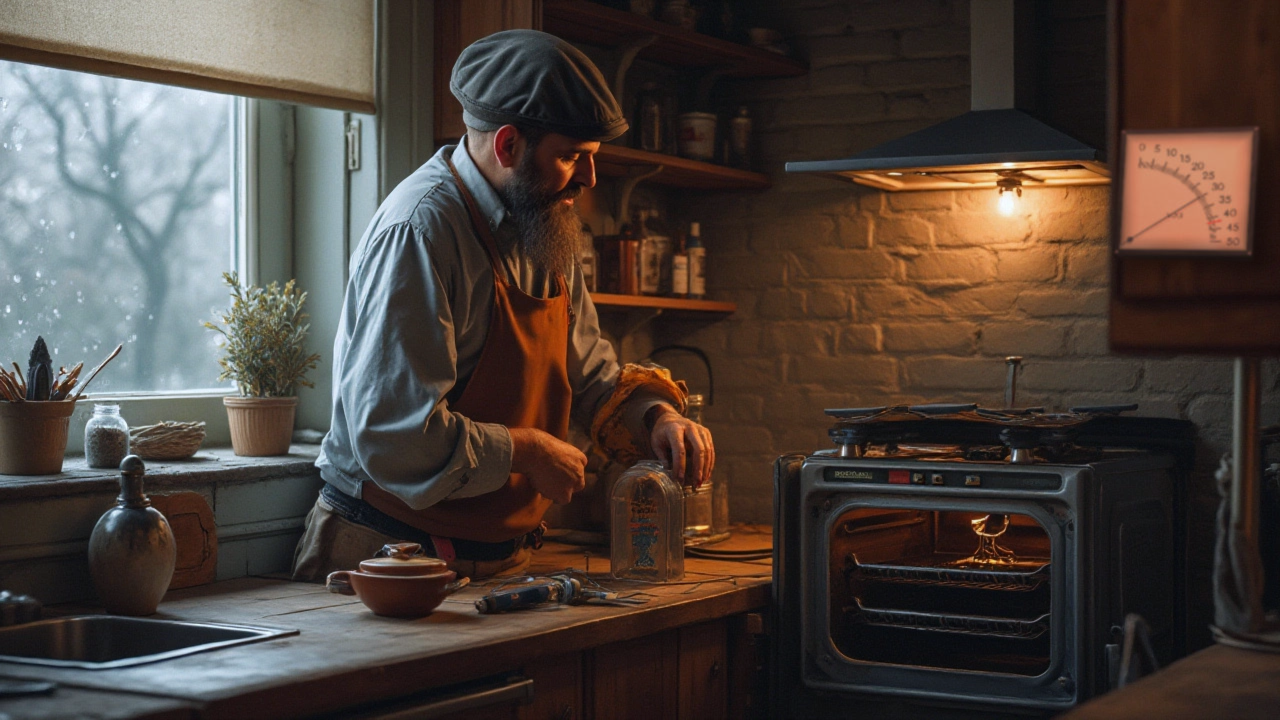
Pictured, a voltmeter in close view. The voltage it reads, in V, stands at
30 V
